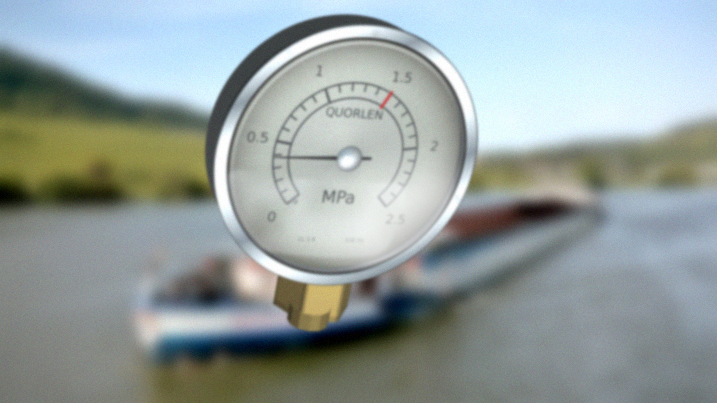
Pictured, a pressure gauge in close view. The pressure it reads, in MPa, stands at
0.4 MPa
